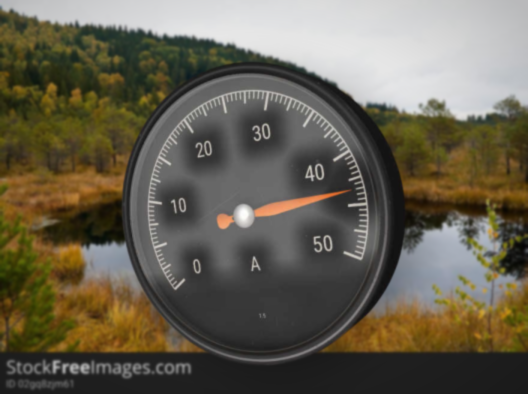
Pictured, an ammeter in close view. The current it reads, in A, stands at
43.5 A
